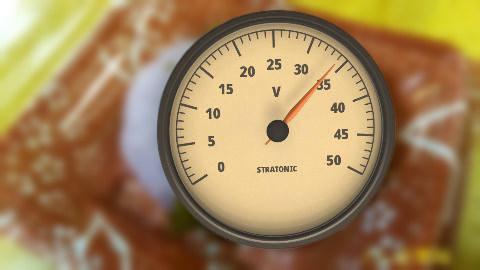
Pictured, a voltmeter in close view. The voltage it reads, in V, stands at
34 V
